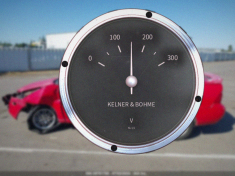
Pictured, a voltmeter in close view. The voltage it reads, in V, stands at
150 V
